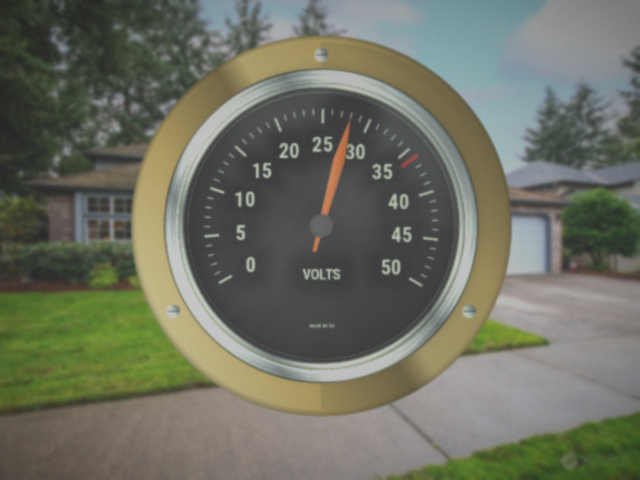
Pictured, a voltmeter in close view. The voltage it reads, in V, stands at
28 V
